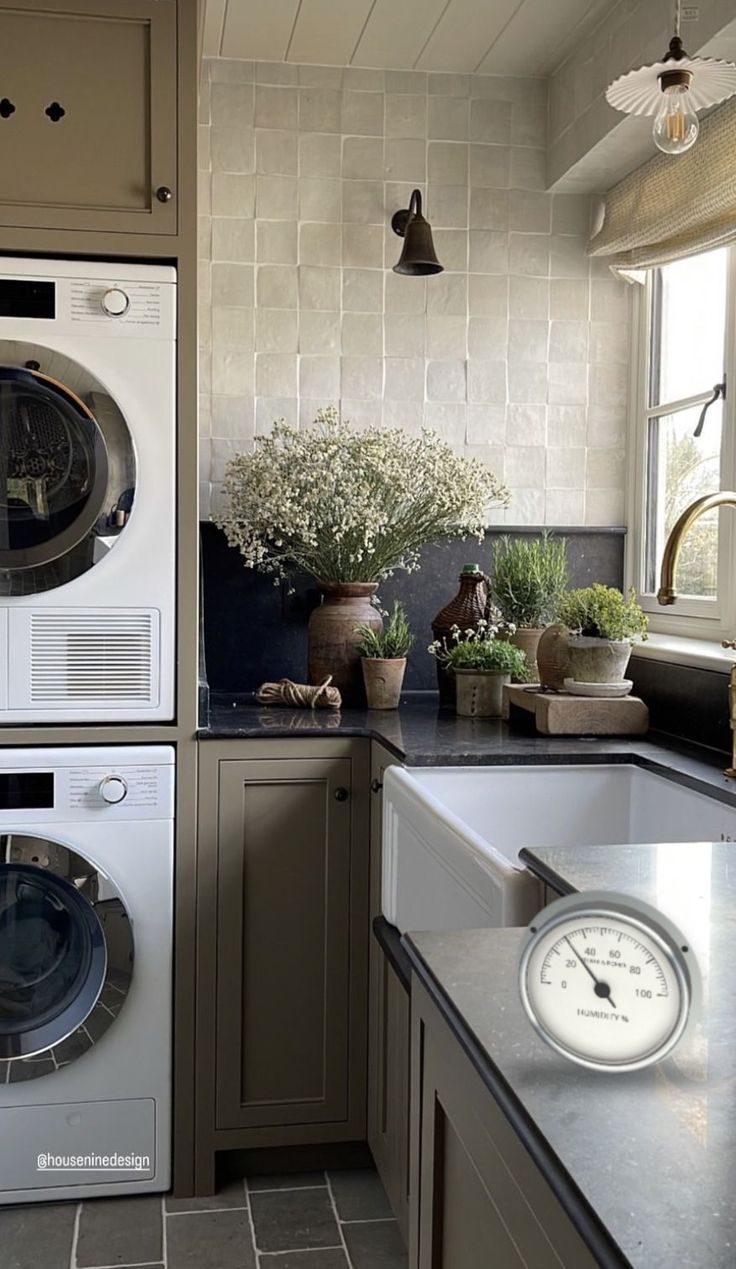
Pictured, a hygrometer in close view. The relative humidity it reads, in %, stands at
30 %
